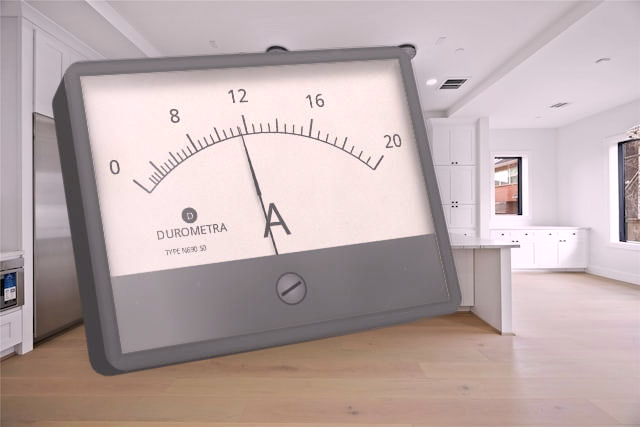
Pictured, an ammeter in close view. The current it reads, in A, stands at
11.5 A
